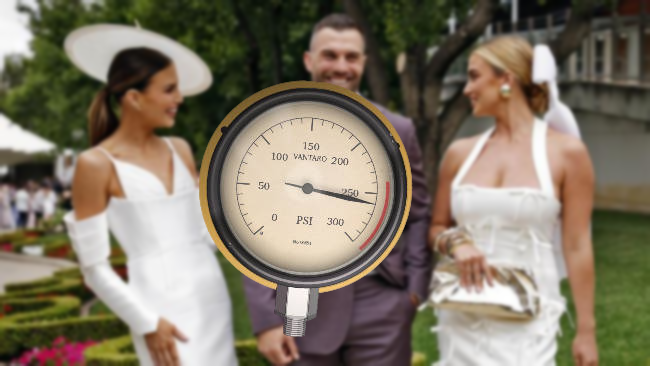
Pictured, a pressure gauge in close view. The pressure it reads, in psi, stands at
260 psi
